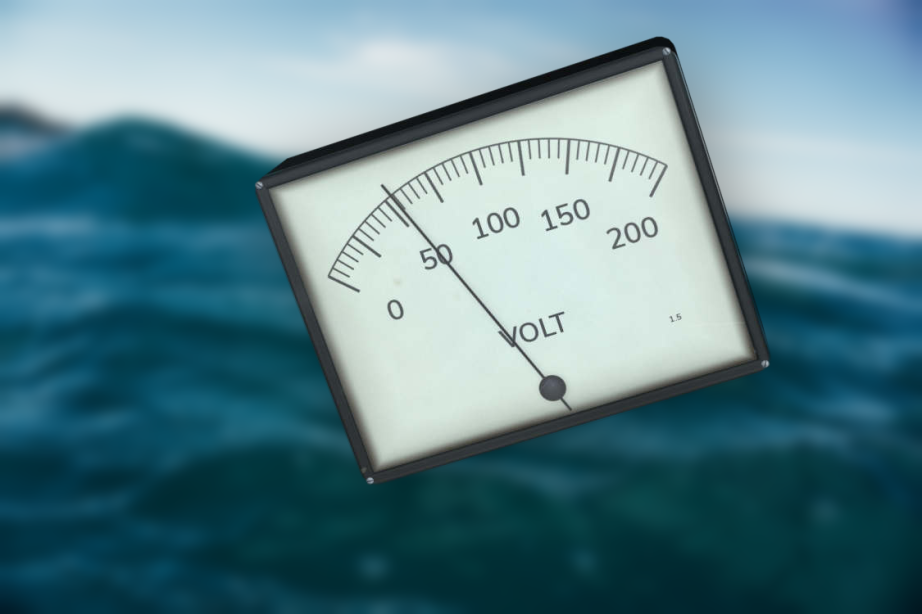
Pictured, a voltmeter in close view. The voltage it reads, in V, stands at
55 V
